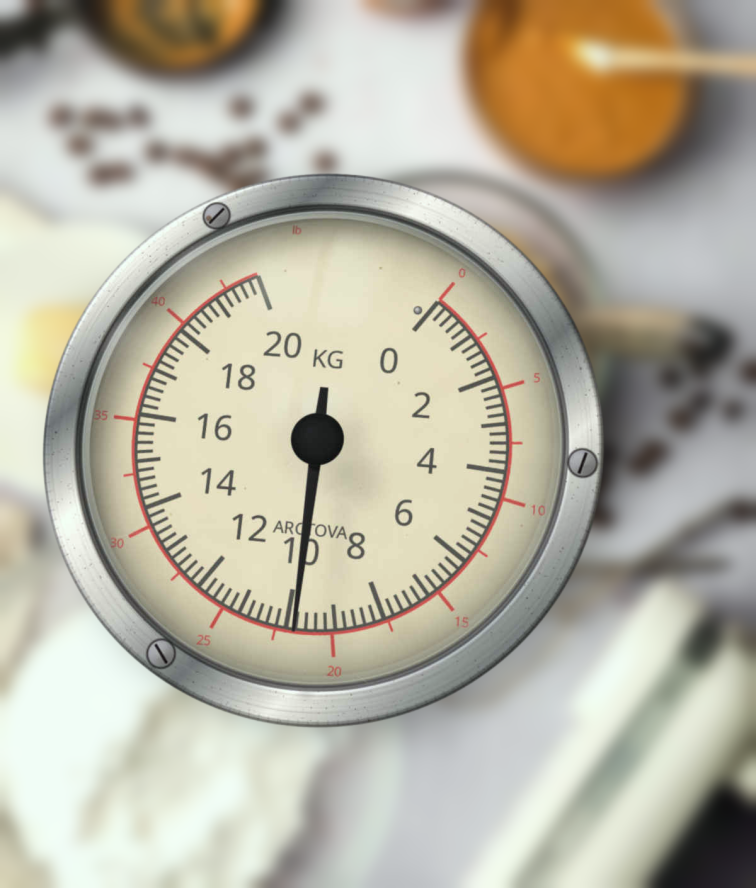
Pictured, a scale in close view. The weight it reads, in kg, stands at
9.8 kg
